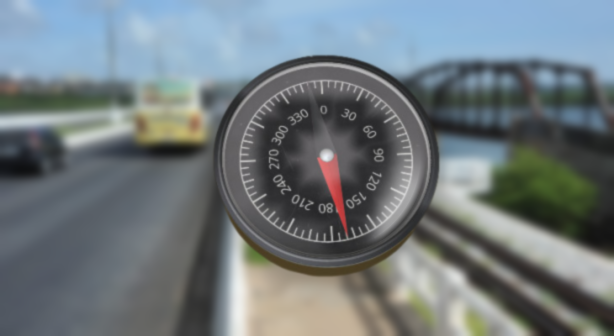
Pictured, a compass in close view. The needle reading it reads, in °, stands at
170 °
